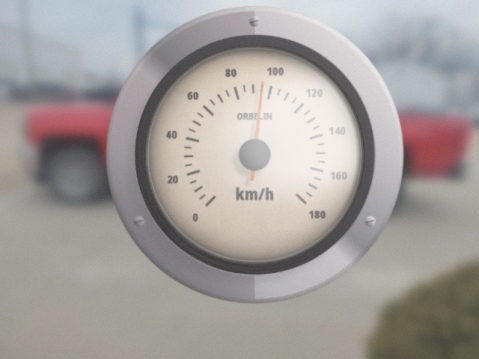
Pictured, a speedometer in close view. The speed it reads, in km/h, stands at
95 km/h
